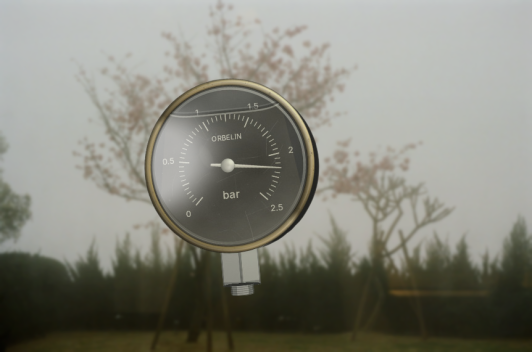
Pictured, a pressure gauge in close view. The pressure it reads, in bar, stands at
2.15 bar
